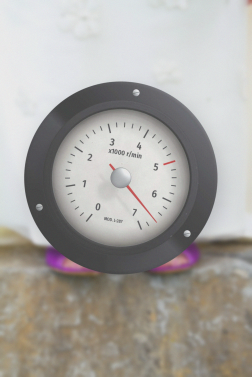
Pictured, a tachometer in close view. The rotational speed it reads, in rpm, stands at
6600 rpm
